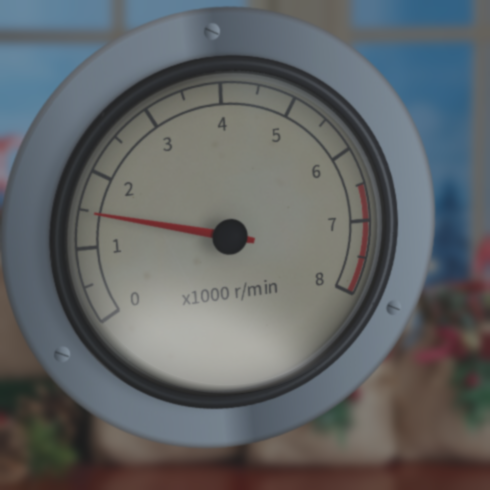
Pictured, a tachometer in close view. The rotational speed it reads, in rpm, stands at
1500 rpm
